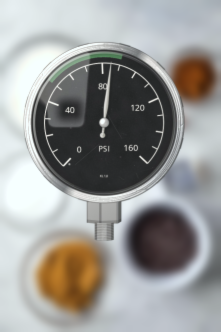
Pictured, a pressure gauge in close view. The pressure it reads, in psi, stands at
85 psi
